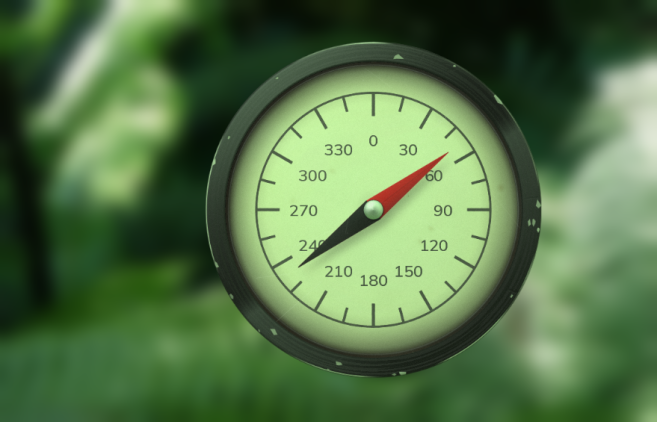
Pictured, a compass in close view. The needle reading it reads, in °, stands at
52.5 °
